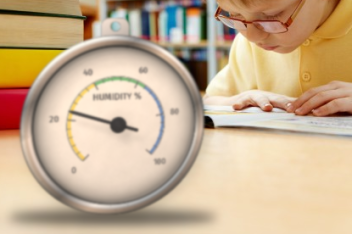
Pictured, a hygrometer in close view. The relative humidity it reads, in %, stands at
24 %
